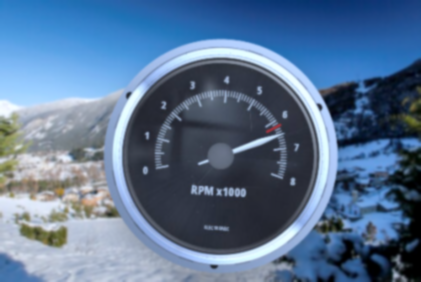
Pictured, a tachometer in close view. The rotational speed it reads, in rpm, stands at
6500 rpm
